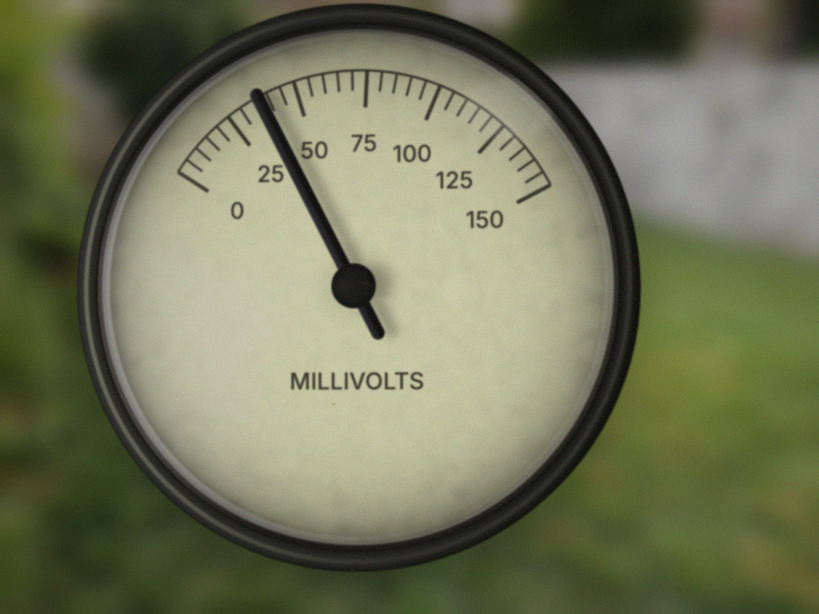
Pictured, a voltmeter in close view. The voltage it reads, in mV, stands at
37.5 mV
